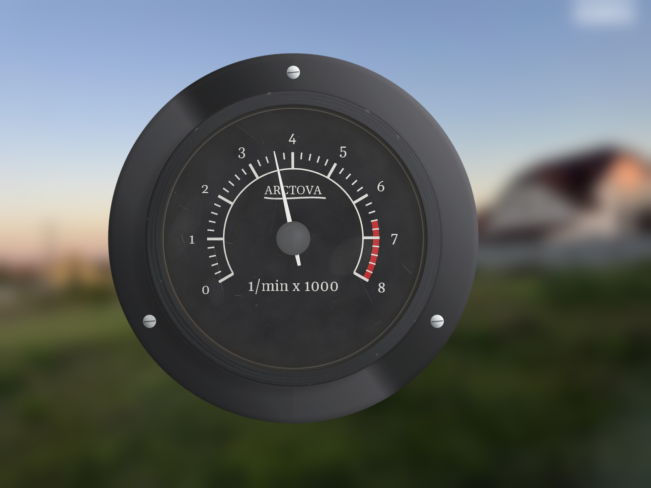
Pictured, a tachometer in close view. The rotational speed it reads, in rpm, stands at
3600 rpm
